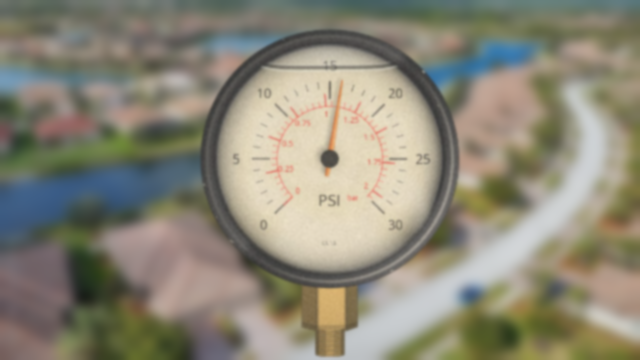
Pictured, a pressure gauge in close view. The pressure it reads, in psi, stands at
16 psi
